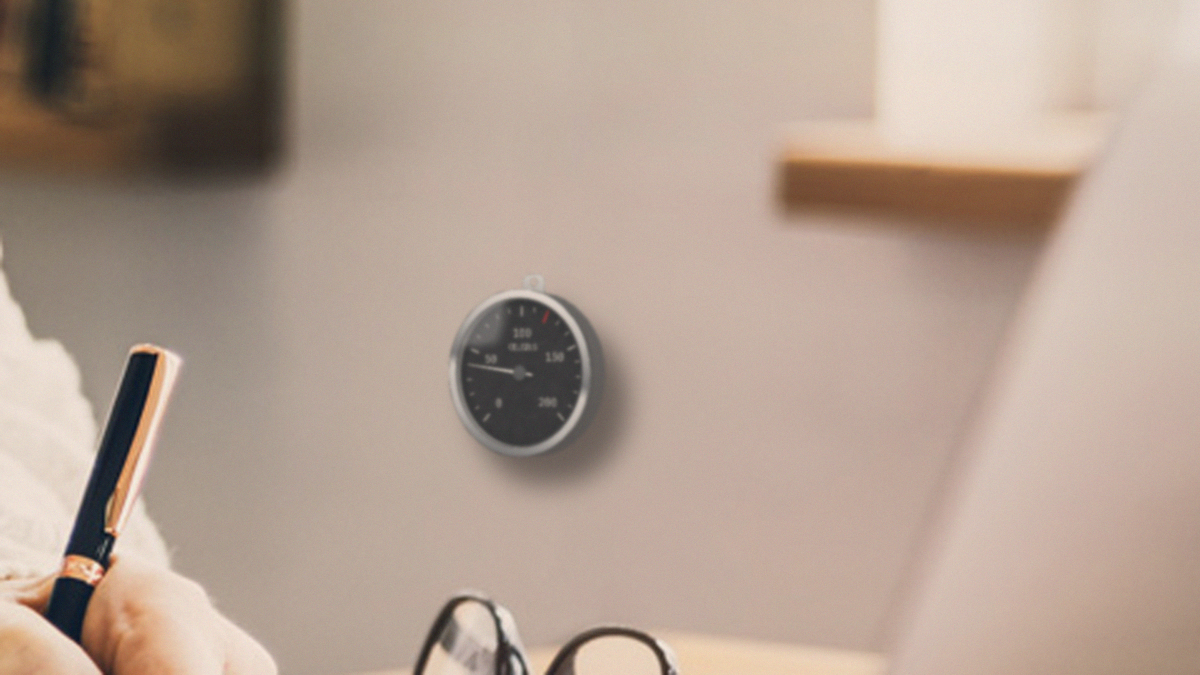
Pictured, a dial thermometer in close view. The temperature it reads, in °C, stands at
40 °C
